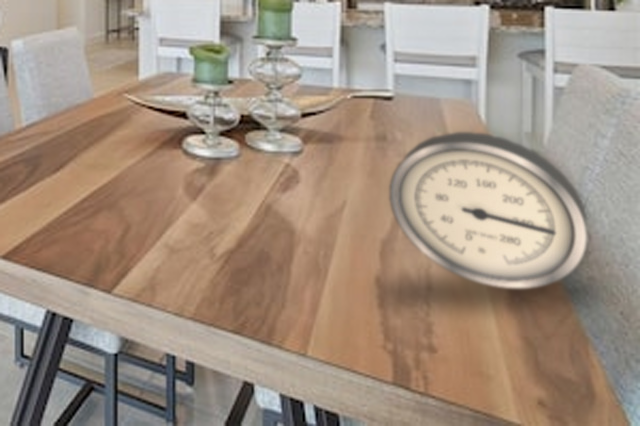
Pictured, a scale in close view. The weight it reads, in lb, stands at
240 lb
